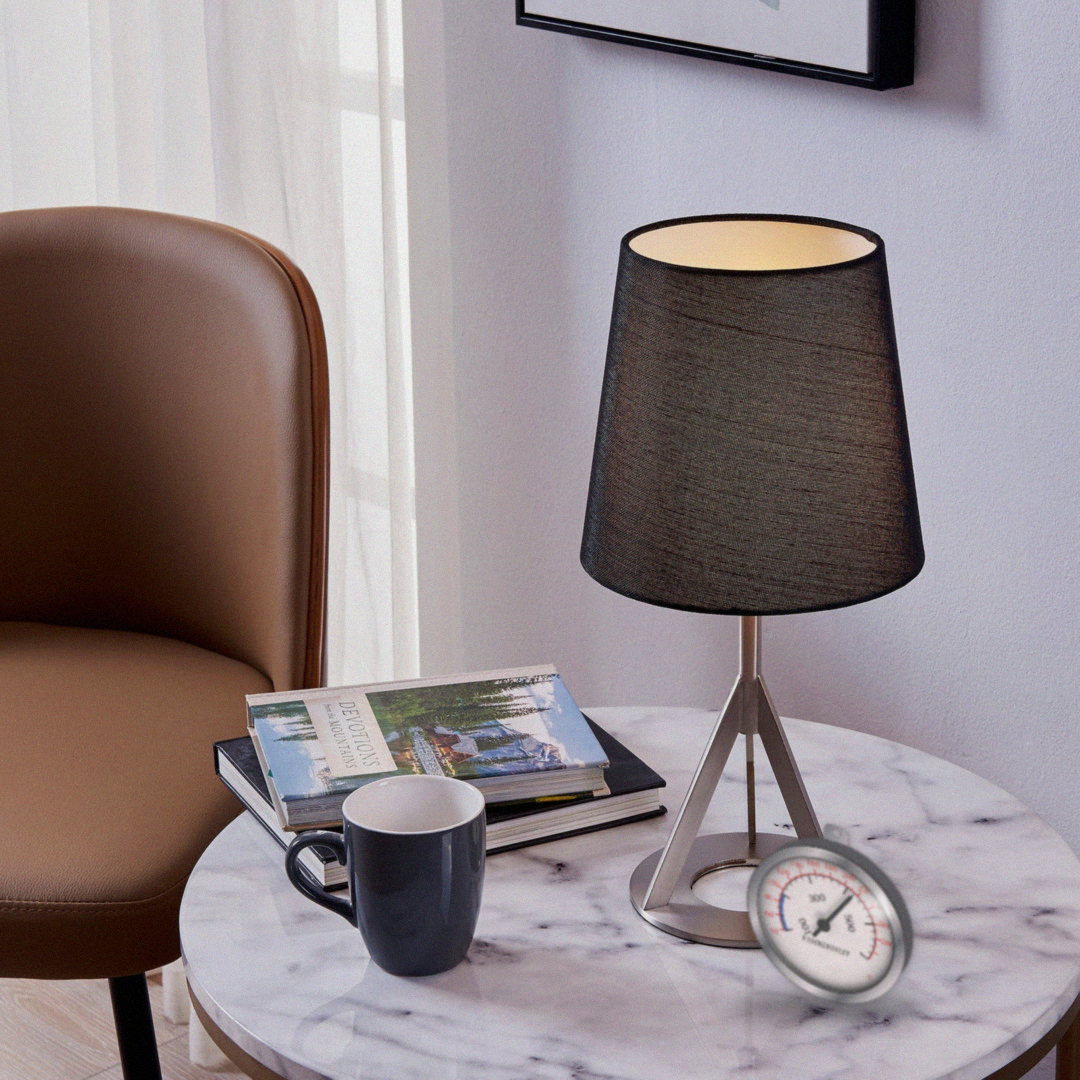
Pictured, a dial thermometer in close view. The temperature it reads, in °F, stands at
420 °F
